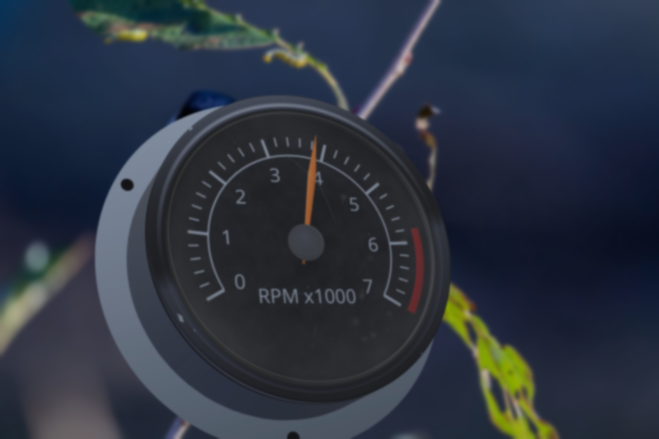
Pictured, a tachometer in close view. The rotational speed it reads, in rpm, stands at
3800 rpm
